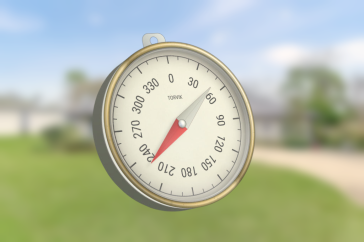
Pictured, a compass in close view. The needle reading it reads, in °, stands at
230 °
